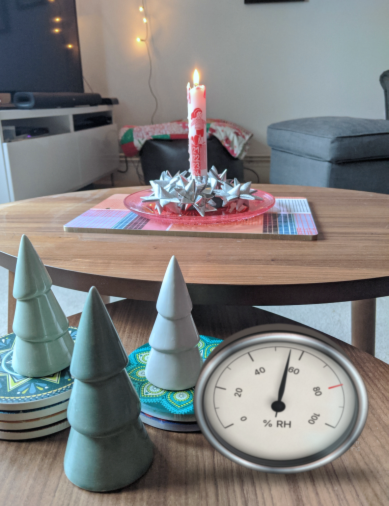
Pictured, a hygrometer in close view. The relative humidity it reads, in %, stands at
55 %
